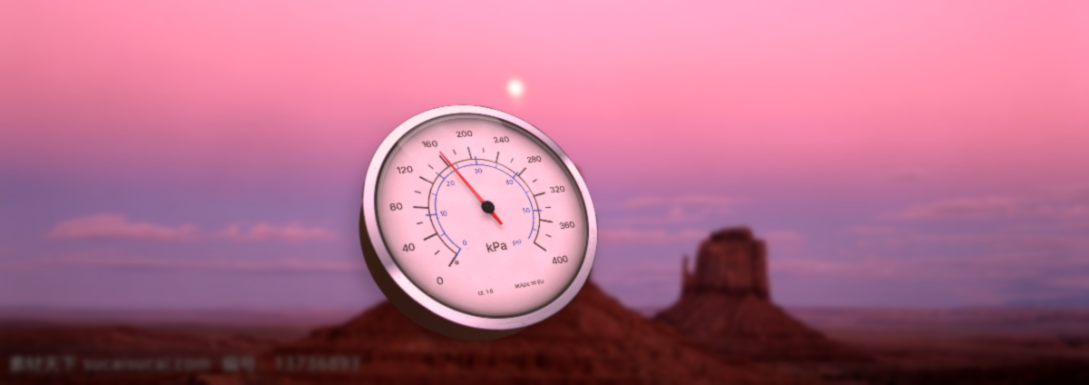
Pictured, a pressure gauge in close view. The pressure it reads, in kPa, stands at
160 kPa
